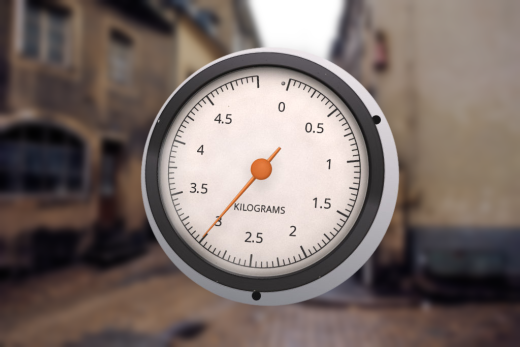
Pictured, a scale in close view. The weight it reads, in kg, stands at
3 kg
